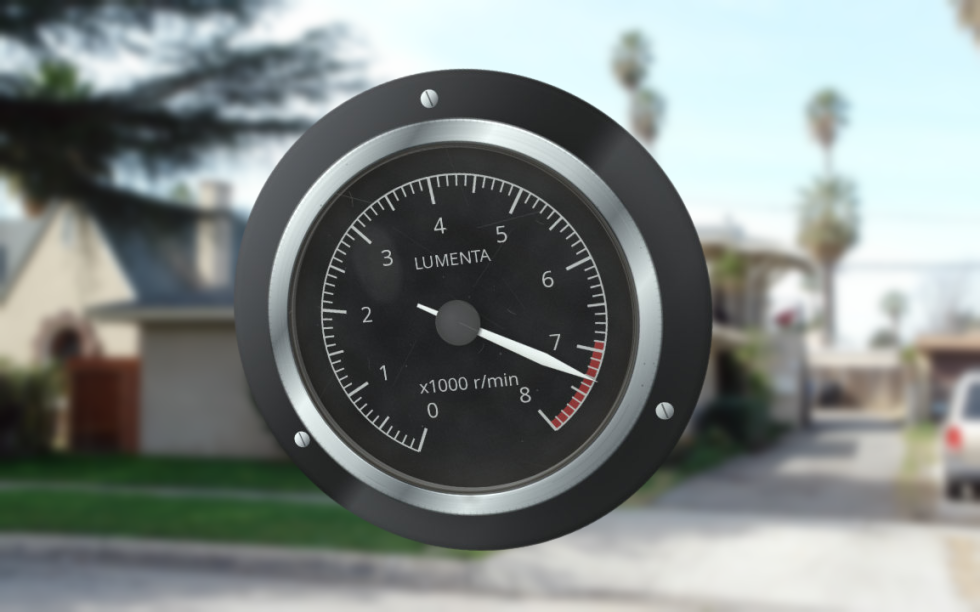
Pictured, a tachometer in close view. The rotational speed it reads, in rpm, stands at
7300 rpm
